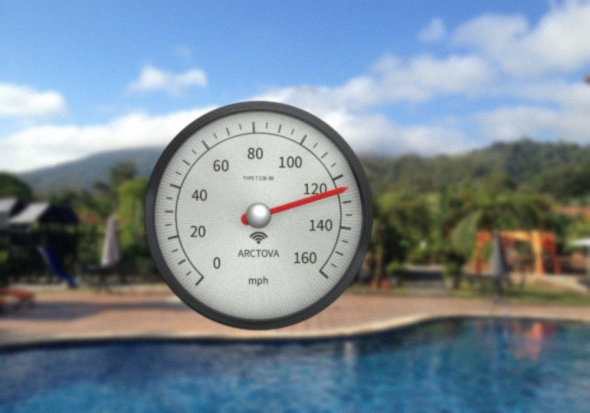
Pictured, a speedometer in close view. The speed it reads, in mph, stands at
125 mph
